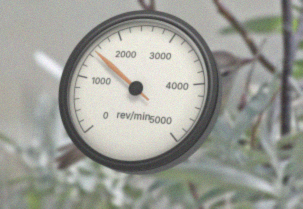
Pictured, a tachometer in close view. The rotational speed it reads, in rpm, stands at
1500 rpm
